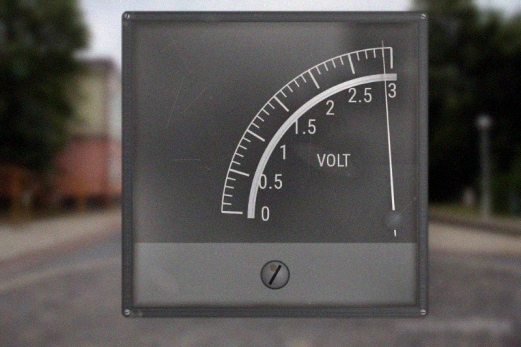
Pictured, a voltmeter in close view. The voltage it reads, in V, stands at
2.9 V
